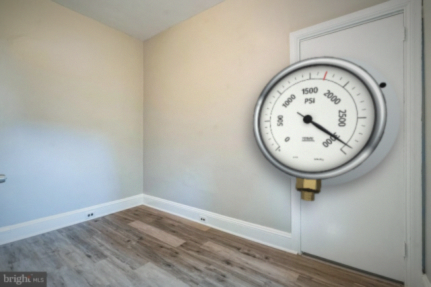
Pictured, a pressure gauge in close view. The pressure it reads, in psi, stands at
2900 psi
